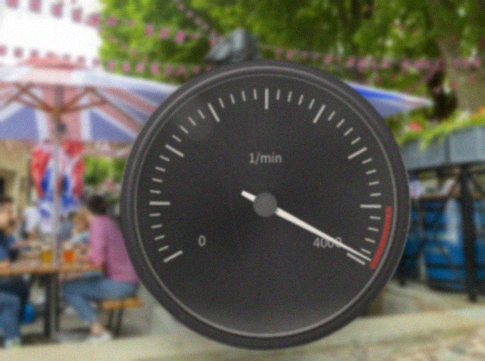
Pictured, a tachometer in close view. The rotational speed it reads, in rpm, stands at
3950 rpm
